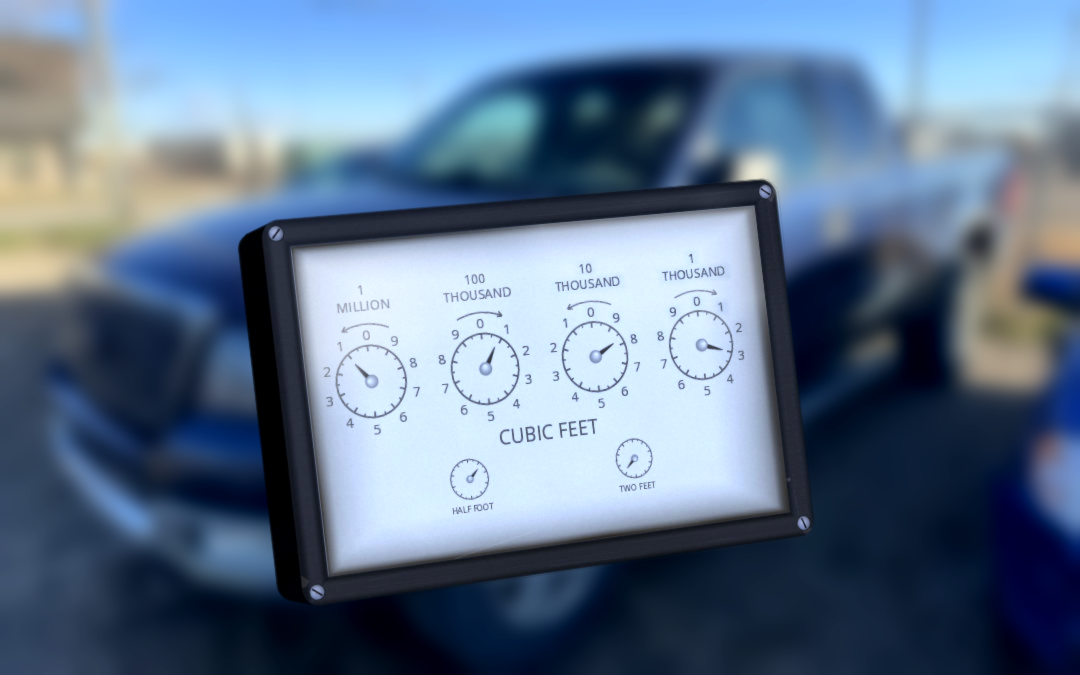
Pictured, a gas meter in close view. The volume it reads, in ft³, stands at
108300 ft³
